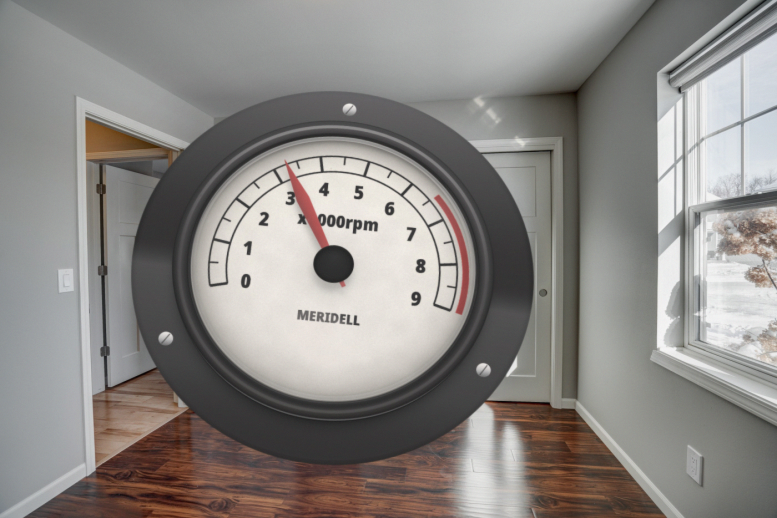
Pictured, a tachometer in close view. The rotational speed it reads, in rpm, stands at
3250 rpm
